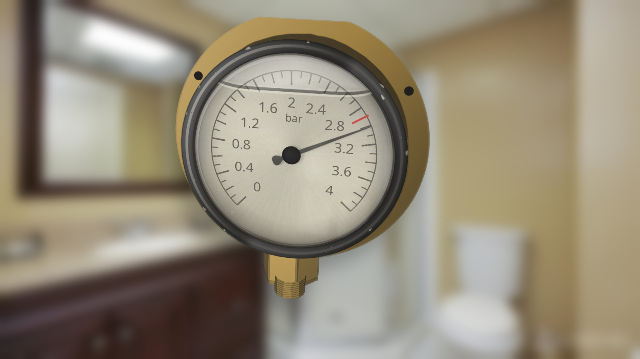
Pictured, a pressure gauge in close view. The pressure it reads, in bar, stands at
3 bar
